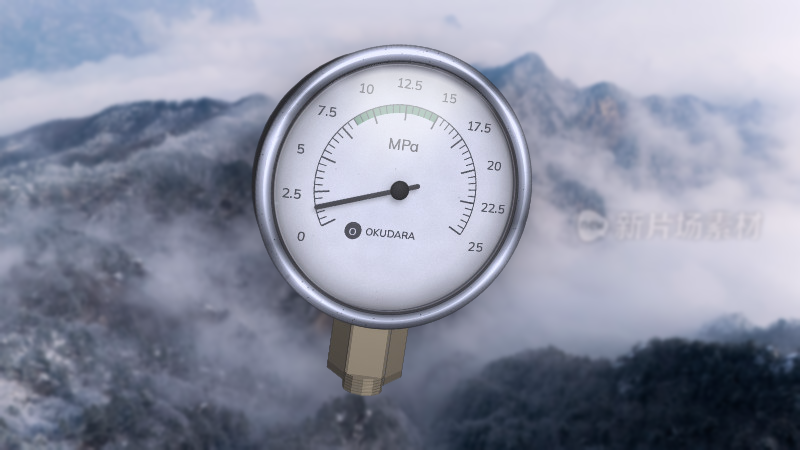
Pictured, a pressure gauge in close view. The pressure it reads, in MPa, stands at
1.5 MPa
